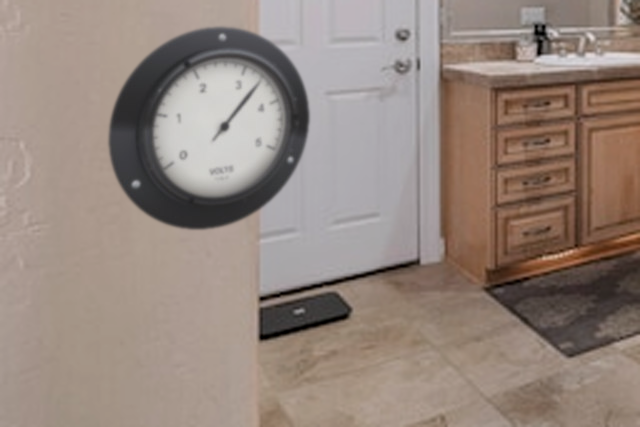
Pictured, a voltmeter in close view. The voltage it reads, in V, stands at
3.4 V
